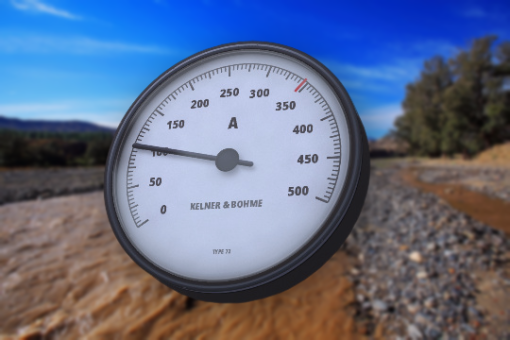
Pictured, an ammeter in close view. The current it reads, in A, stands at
100 A
